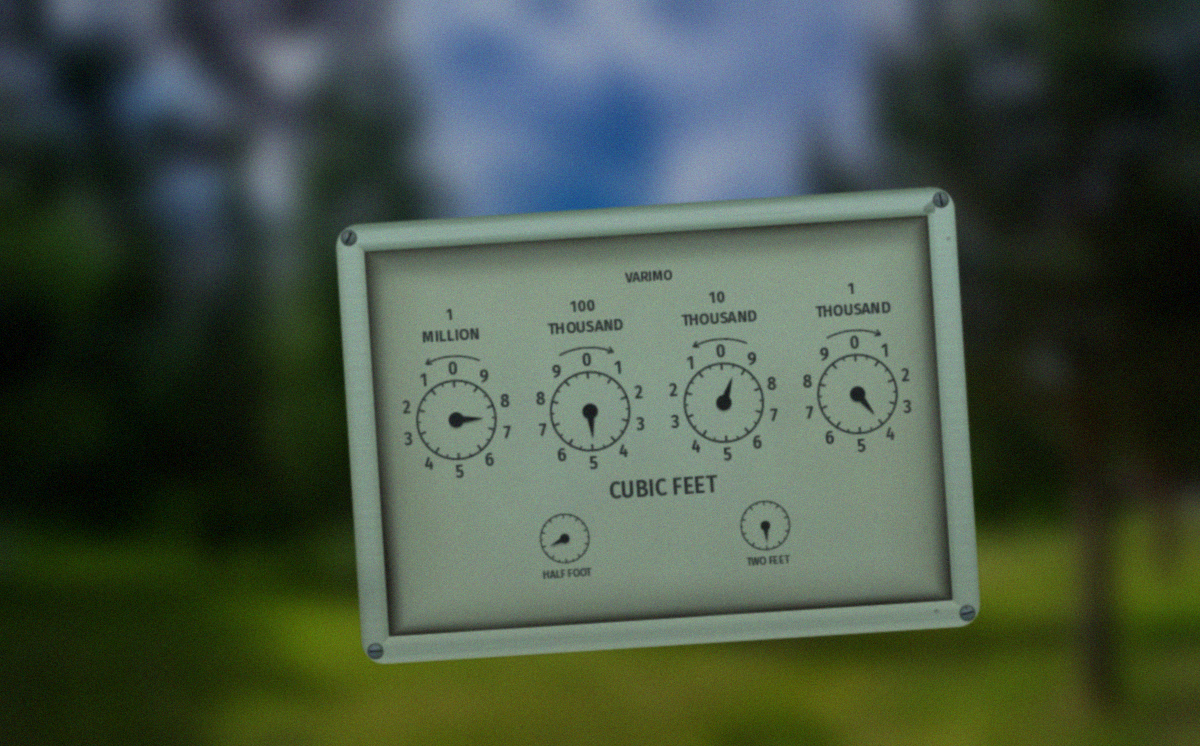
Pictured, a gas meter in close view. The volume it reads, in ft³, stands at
749400 ft³
